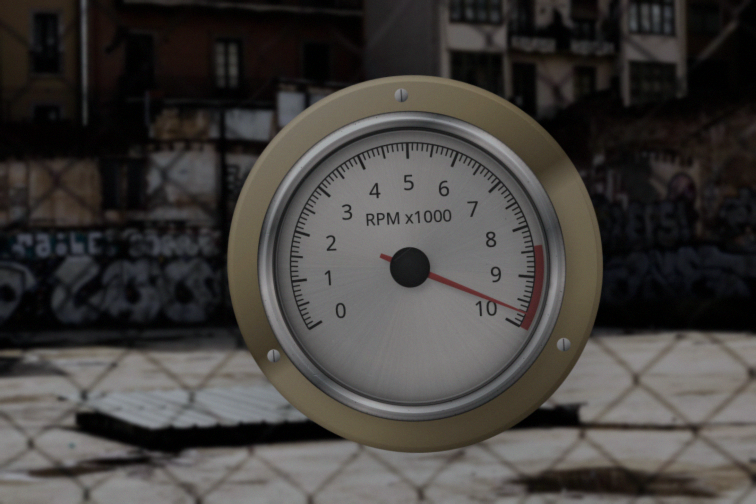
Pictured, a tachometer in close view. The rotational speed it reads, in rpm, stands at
9700 rpm
